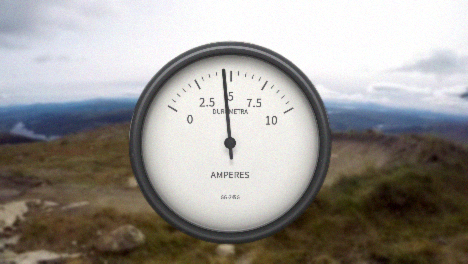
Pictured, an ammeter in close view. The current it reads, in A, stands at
4.5 A
